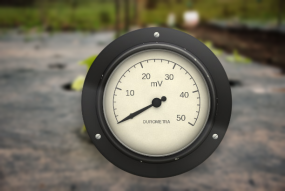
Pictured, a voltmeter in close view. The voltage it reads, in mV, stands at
0 mV
